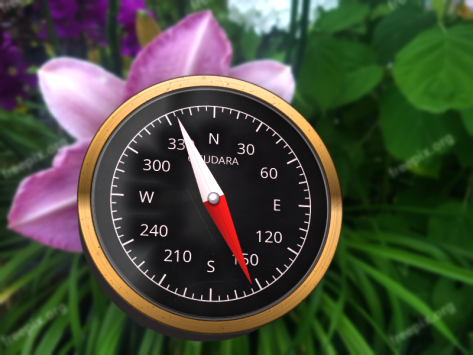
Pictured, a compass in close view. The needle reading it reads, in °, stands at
155 °
